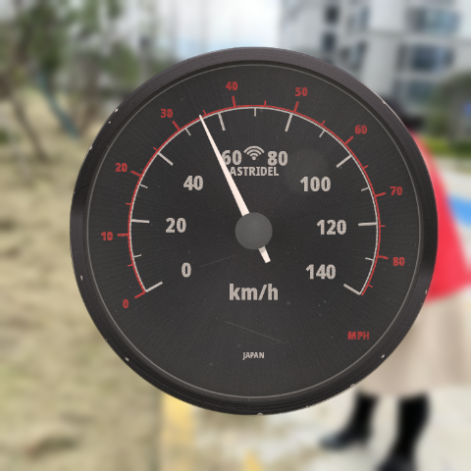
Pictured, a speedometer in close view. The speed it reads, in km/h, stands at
55 km/h
